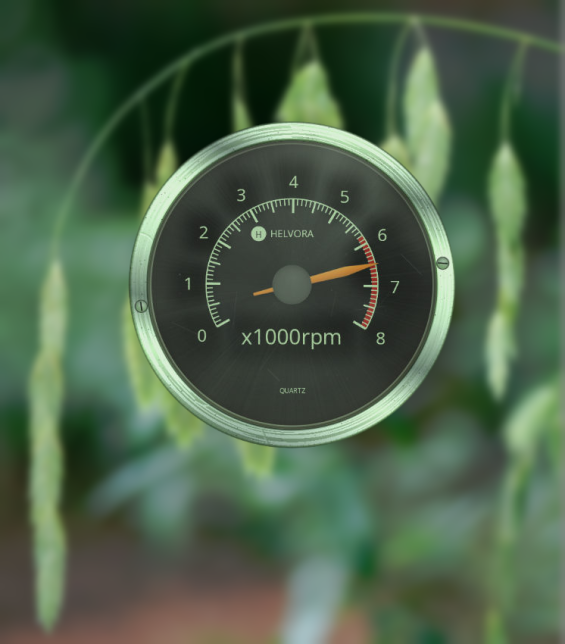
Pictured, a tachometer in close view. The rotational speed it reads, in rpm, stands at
6500 rpm
